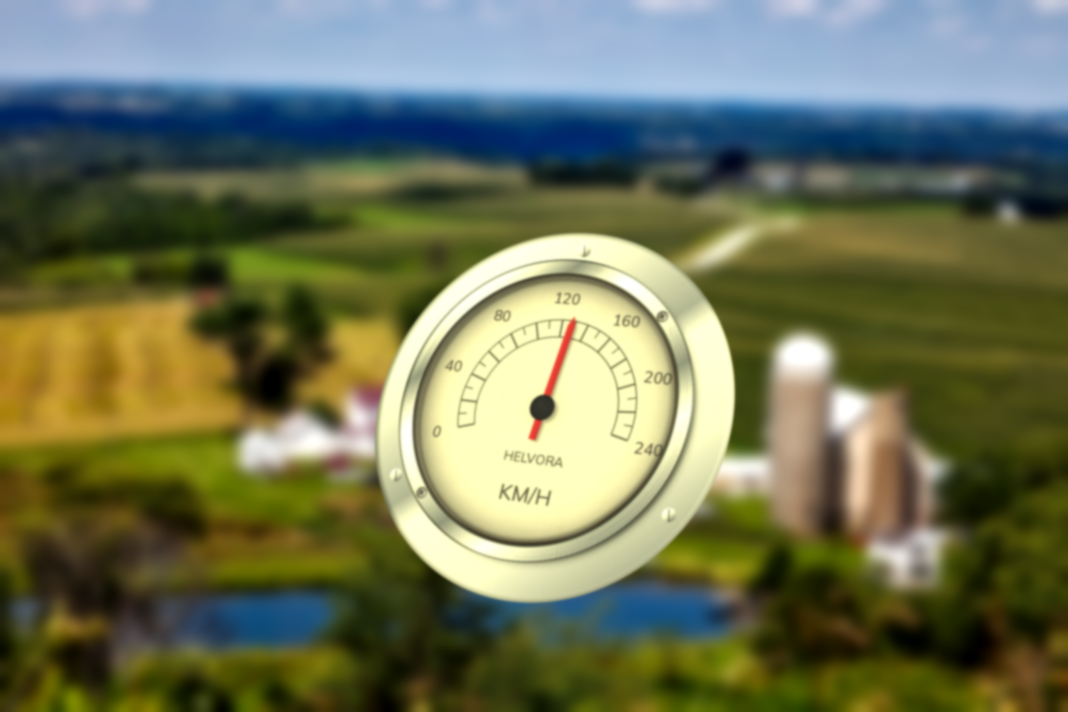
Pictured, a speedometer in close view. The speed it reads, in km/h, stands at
130 km/h
